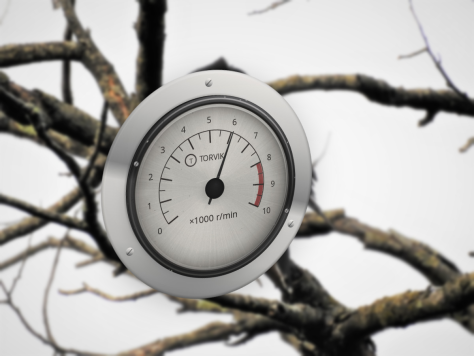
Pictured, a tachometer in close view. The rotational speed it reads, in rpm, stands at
6000 rpm
